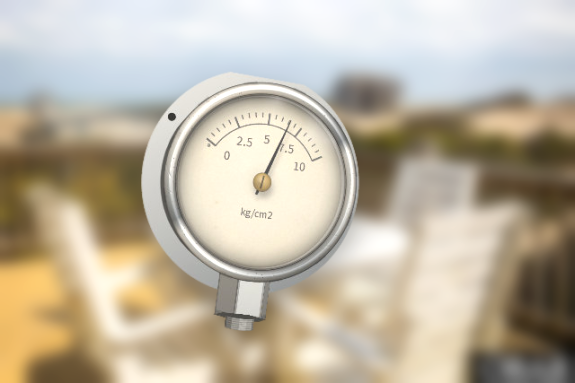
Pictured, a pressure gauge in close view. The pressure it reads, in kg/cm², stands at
6.5 kg/cm²
